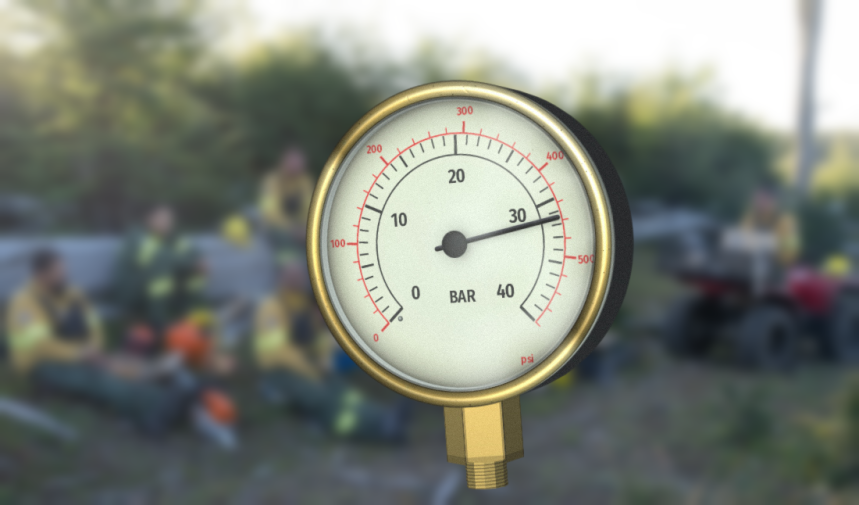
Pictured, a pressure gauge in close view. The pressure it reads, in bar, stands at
31.5 bar
